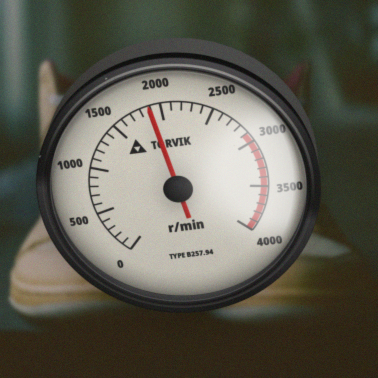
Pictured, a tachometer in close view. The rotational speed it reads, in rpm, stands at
1900 rpm
